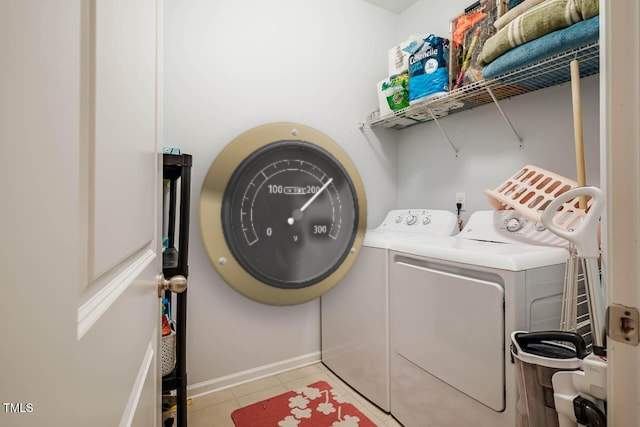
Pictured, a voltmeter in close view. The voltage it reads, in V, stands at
210 V
